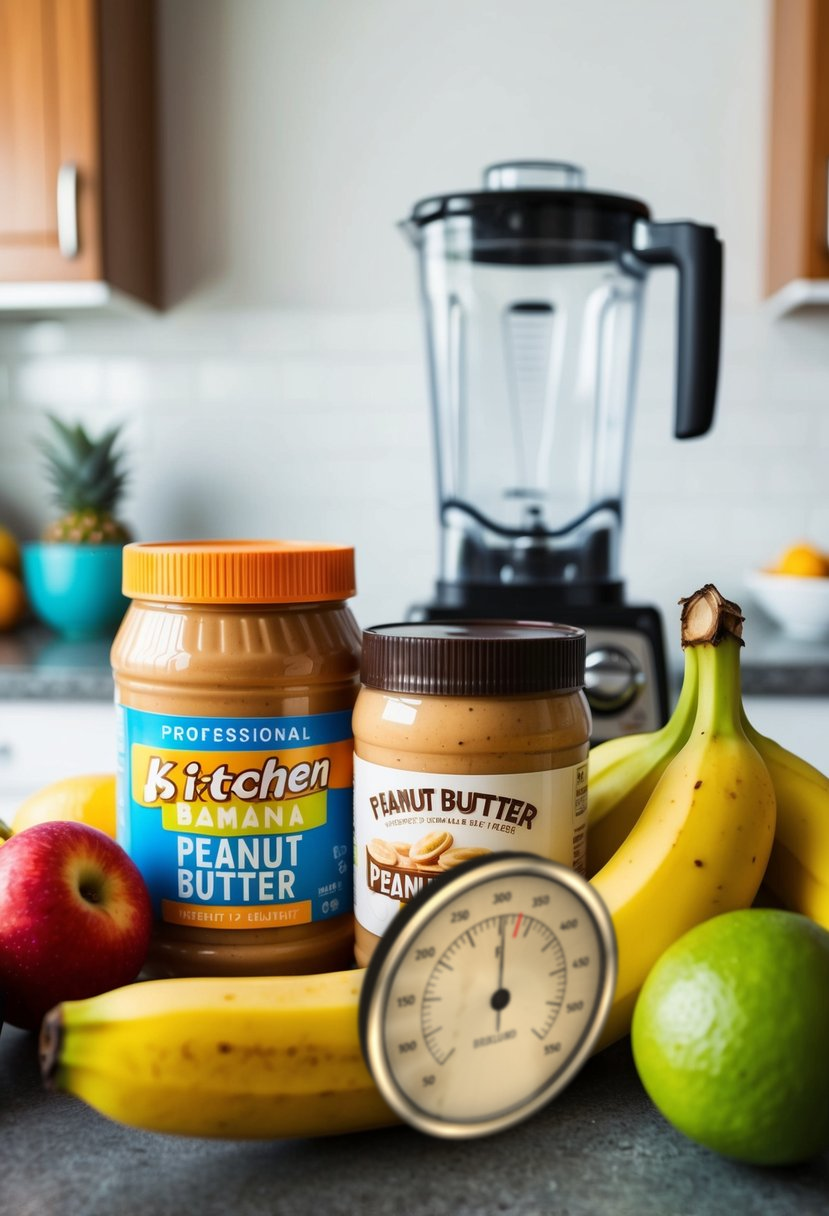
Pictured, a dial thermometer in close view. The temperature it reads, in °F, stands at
300 °F
